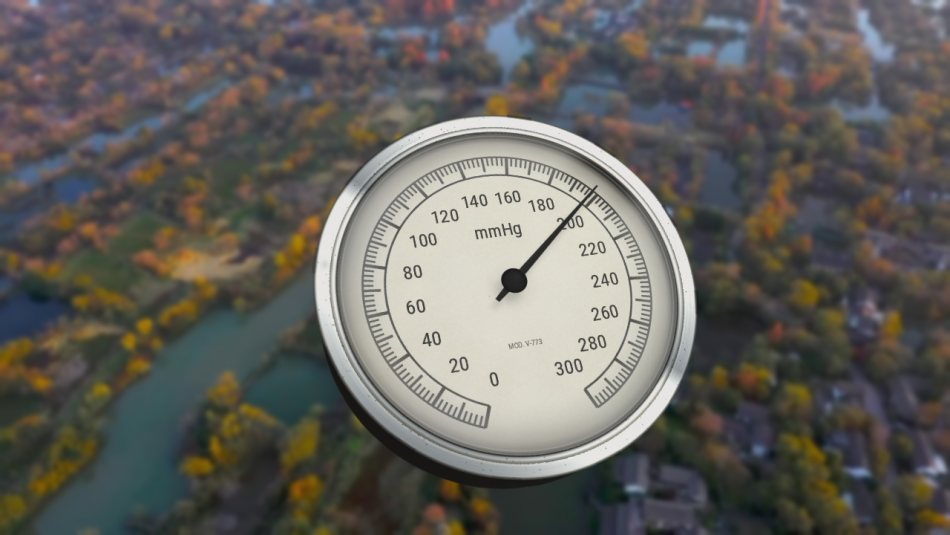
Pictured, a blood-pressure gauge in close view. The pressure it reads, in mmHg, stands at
198 mmHg
